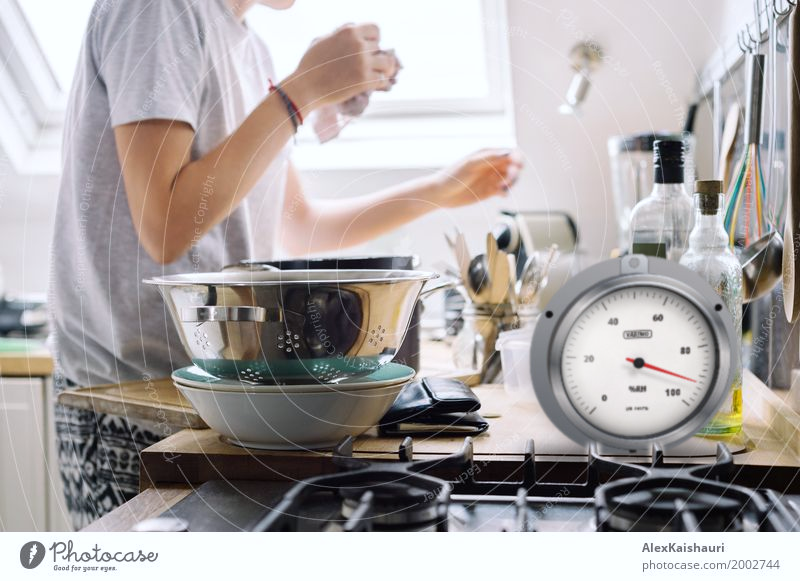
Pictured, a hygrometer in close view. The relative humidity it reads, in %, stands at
92 %
